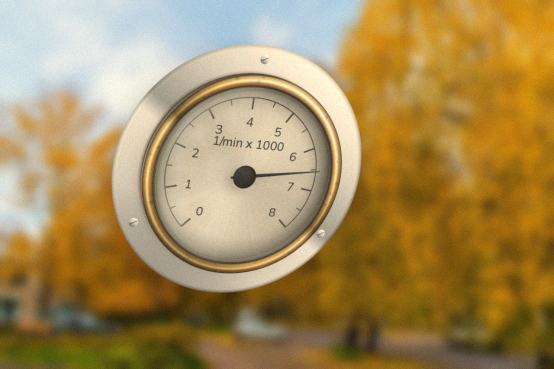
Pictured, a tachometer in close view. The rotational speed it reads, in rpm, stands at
6500 rpm
